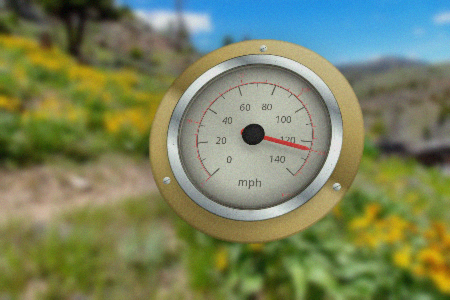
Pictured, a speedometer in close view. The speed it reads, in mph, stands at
125 mph
